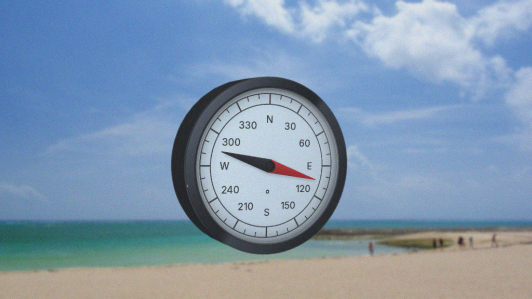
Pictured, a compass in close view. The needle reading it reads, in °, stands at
105 °
